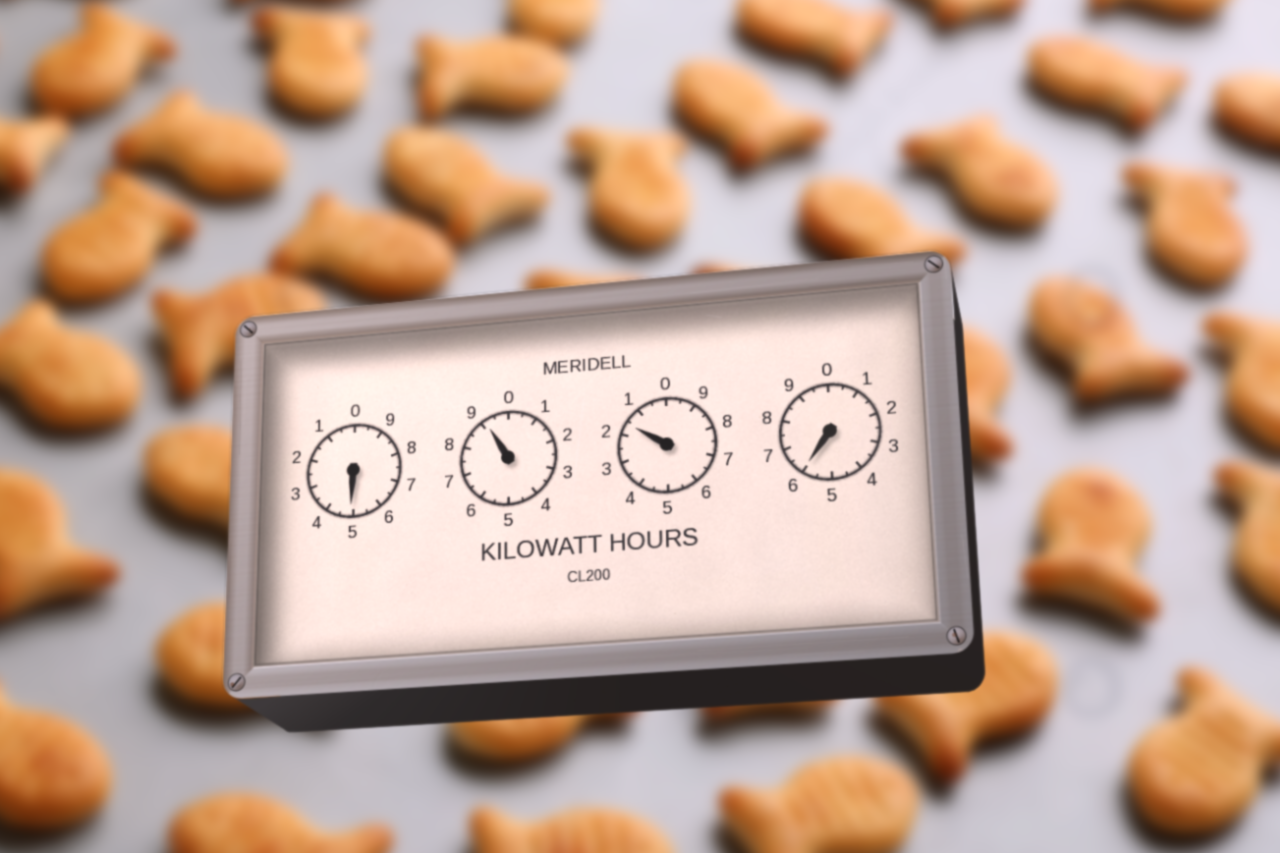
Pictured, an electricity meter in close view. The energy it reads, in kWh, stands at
4916 kWh
